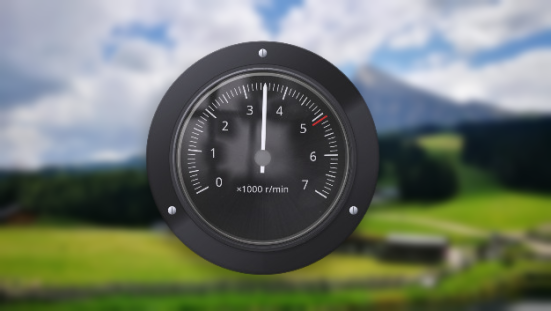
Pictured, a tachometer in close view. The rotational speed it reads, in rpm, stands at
3500 rpm
